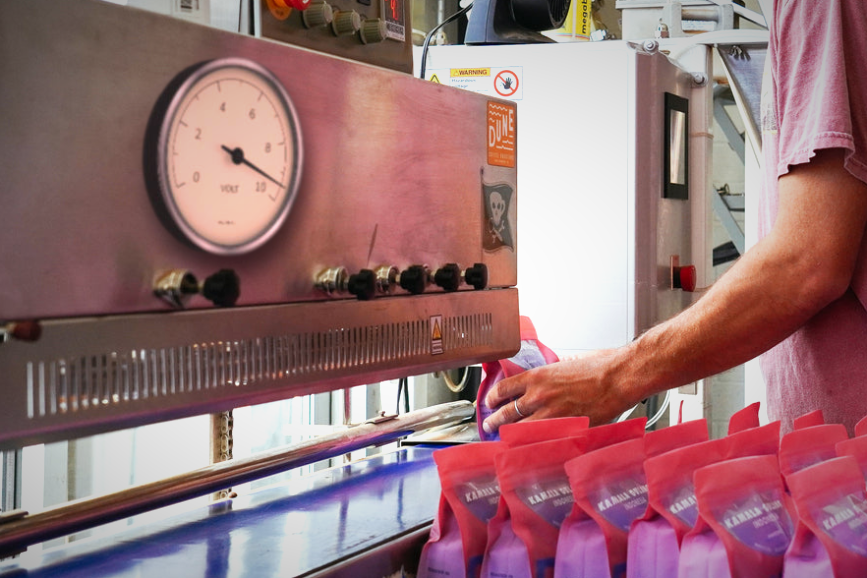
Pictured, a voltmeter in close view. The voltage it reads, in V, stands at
9.5 V
